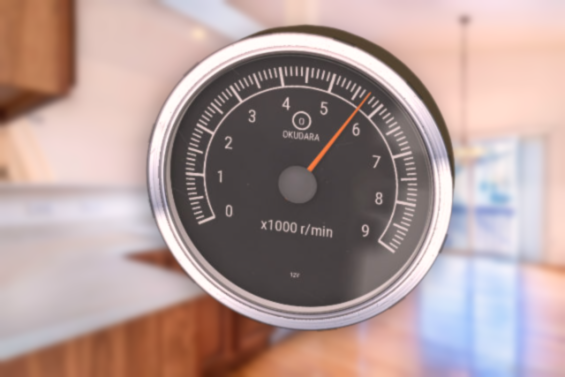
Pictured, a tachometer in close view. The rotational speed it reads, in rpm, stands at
5700 rpm
